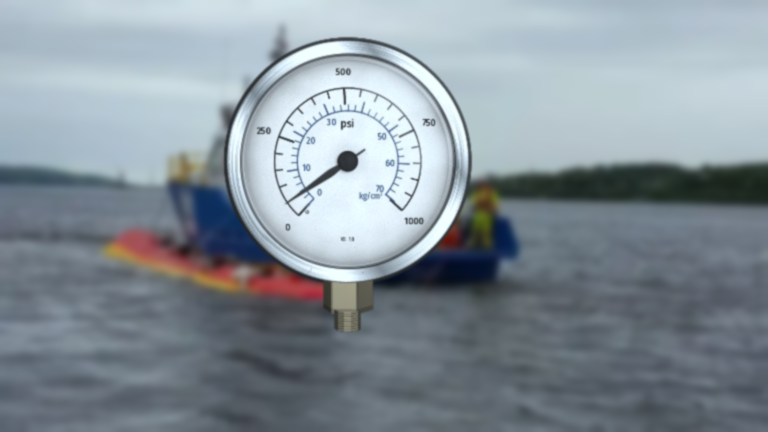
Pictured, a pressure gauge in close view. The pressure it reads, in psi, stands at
50 psi
